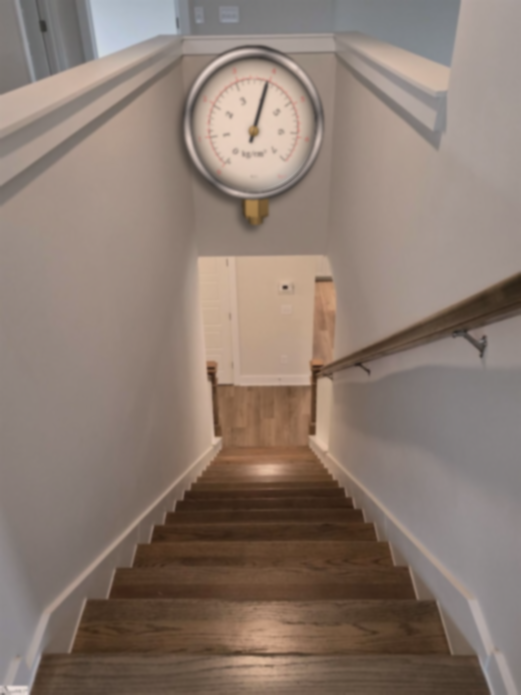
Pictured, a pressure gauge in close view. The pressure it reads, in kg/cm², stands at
4 kg/cm²
